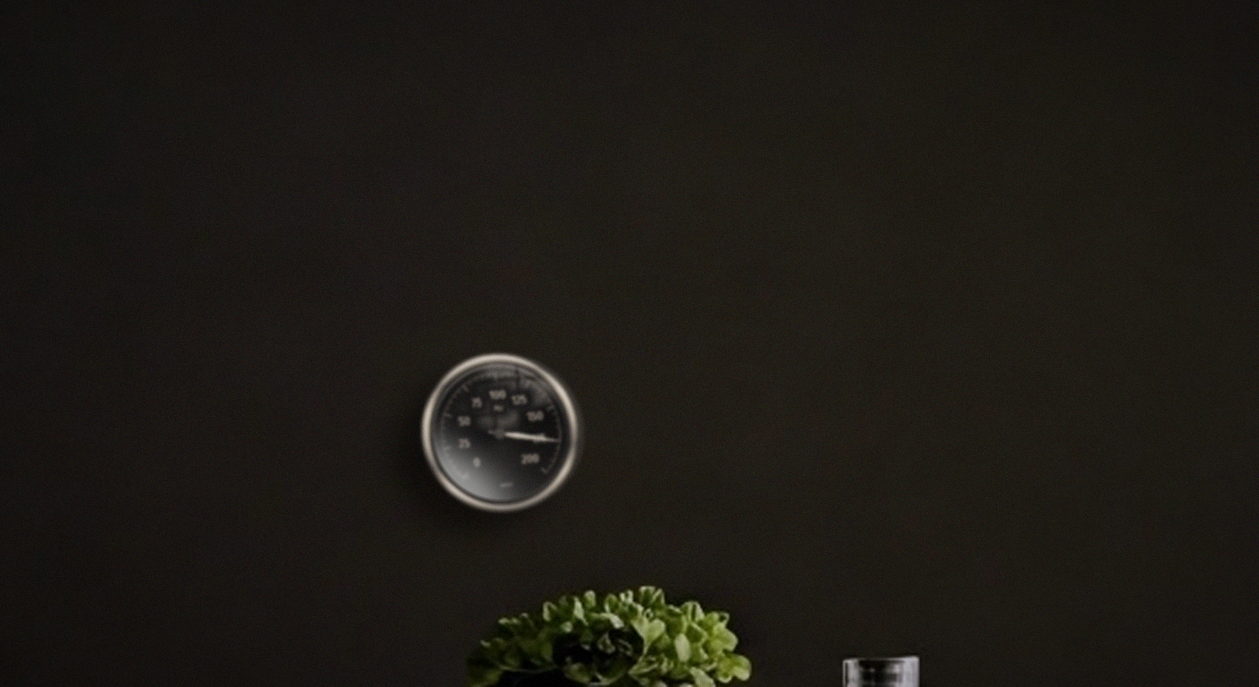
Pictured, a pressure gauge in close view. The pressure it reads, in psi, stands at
175 psi
